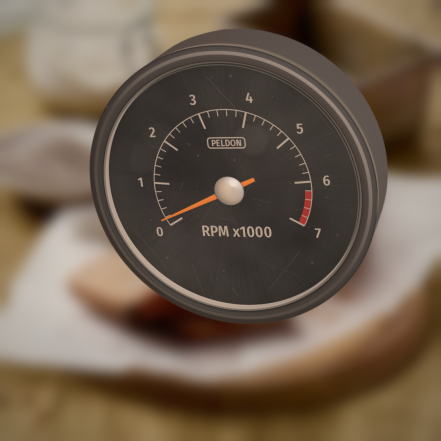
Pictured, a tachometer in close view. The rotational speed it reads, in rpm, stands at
200 rpm
